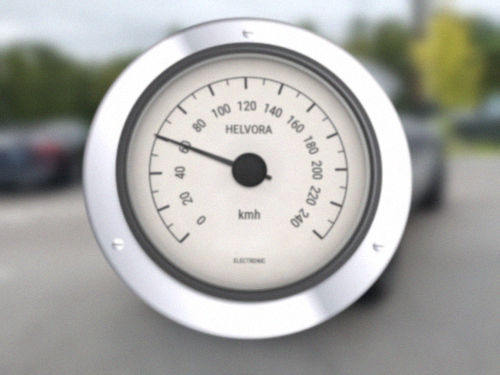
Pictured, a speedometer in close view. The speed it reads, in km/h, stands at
60 km/h
